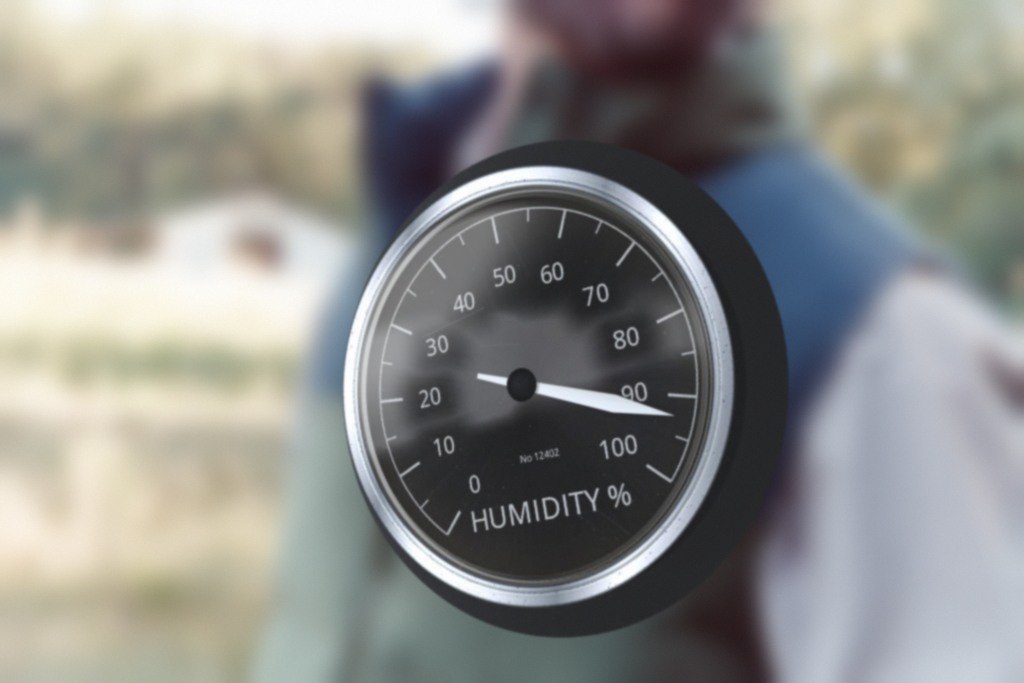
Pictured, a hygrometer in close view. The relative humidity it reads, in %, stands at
92.5 %
